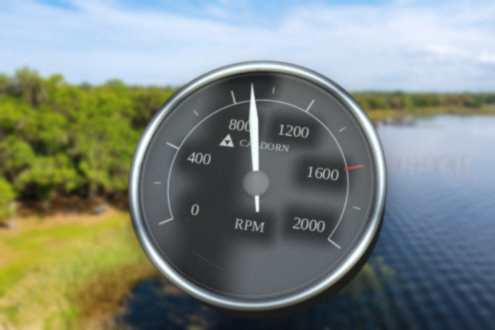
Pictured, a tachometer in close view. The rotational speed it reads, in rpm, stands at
900 rpm
